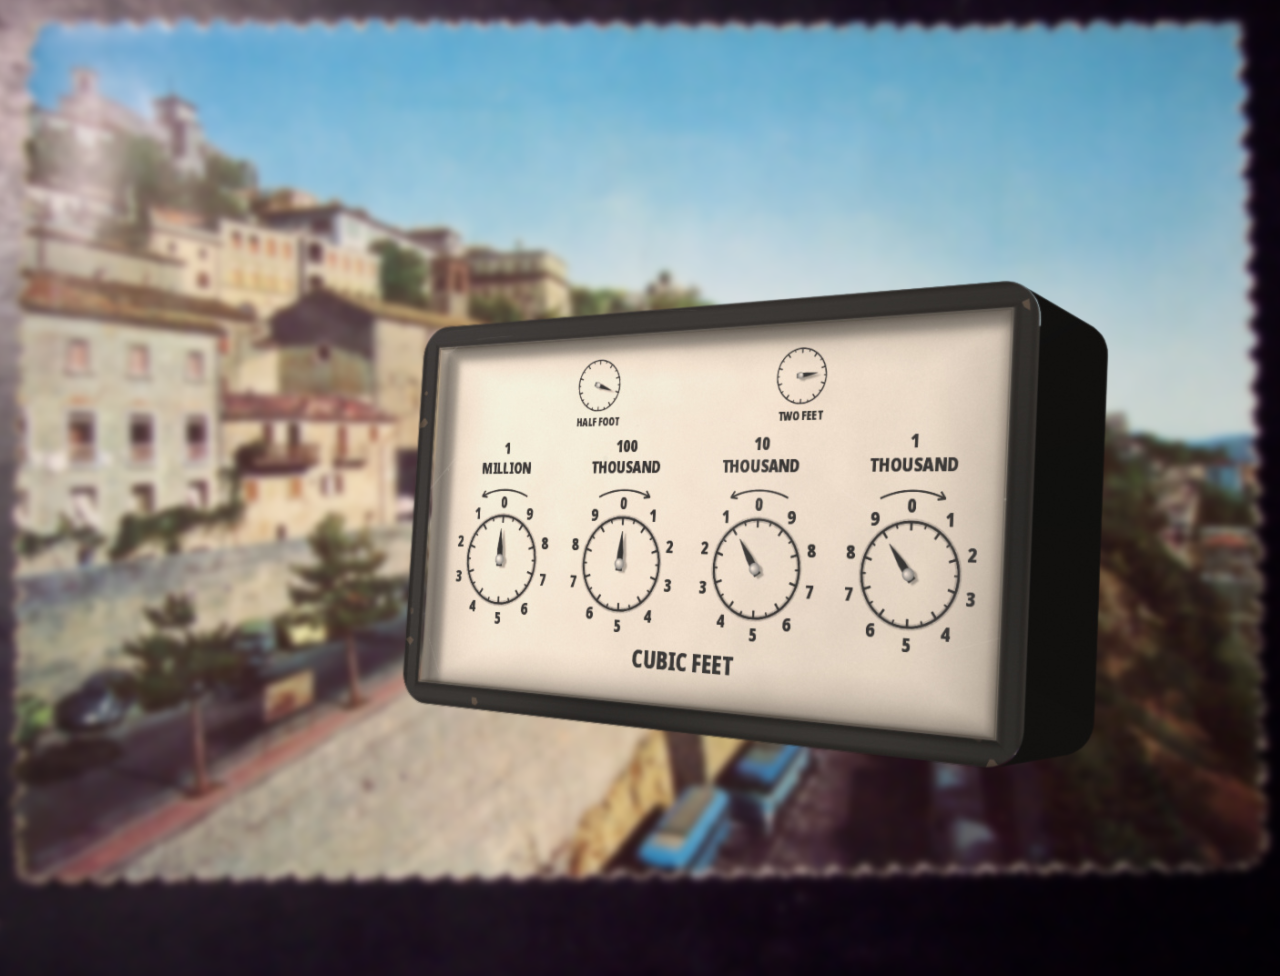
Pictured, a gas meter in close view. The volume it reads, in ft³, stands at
900 ft³
